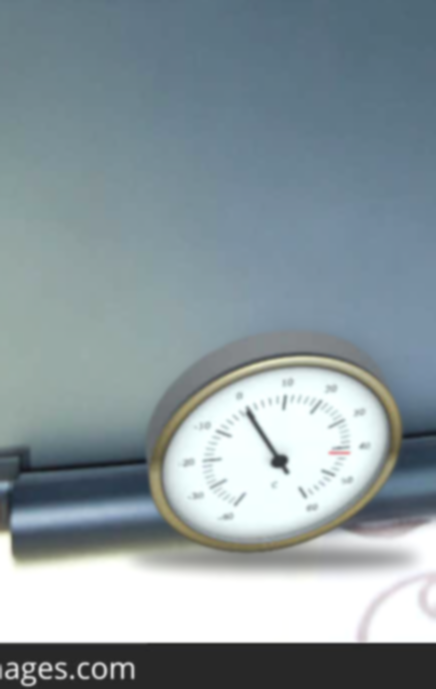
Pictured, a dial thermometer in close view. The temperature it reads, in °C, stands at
0 °C
